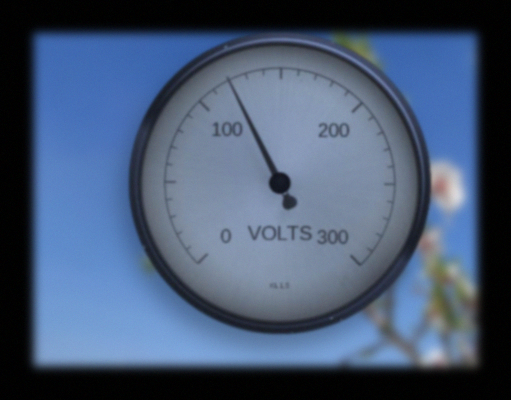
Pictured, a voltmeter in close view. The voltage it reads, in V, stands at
120 V
